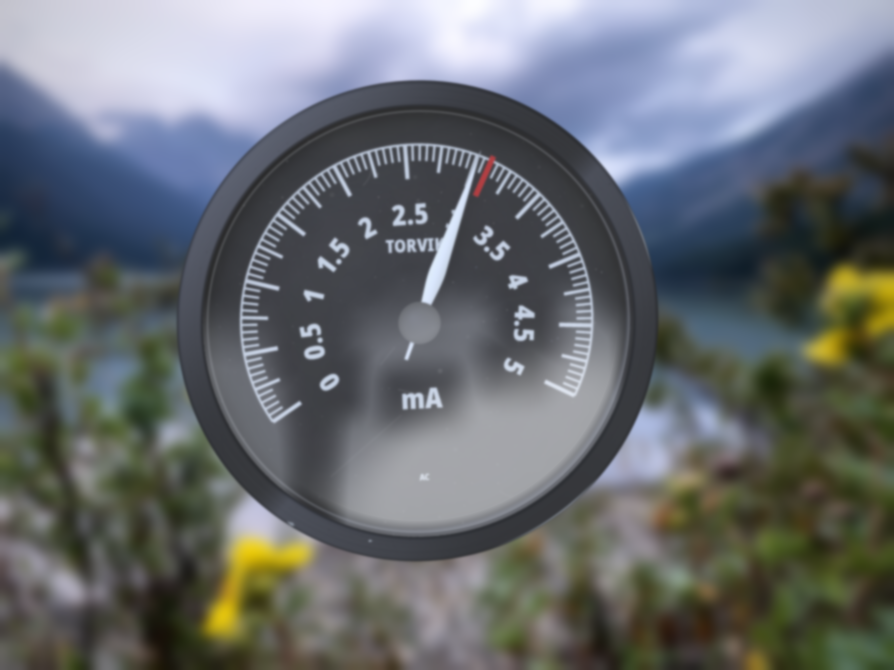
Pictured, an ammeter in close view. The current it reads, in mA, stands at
3 mA
